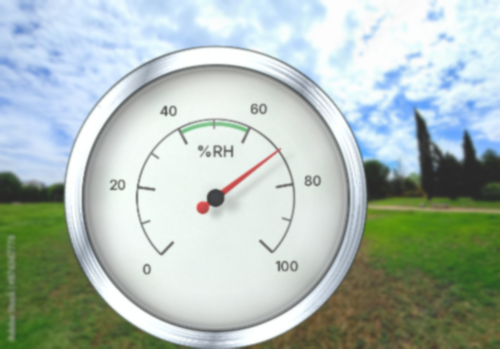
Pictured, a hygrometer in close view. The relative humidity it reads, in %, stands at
70 %
